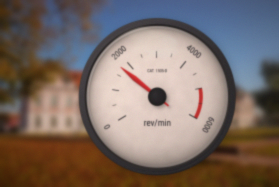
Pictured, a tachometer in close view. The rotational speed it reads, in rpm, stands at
1750 rpm
